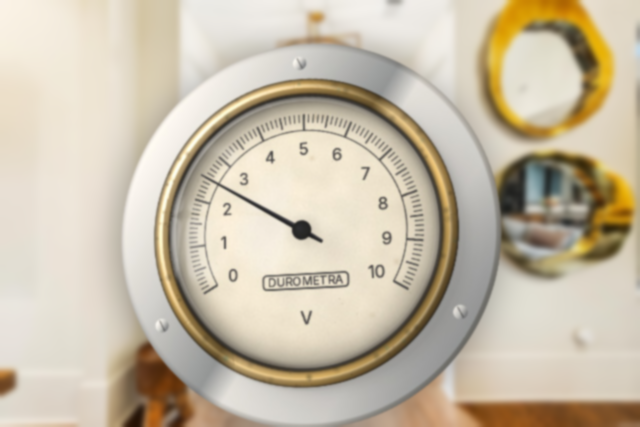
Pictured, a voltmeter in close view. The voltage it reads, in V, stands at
2.5 V
